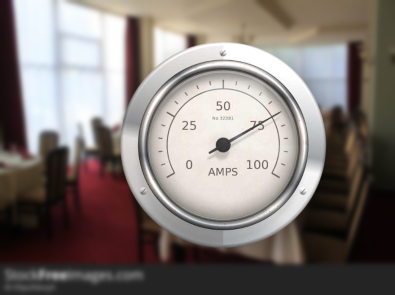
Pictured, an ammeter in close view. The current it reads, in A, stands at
75 A
